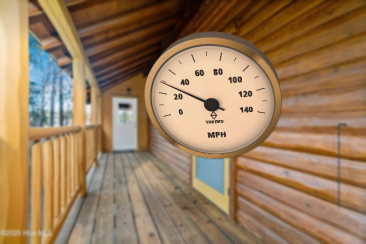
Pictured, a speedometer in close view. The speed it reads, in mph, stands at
30 mph
